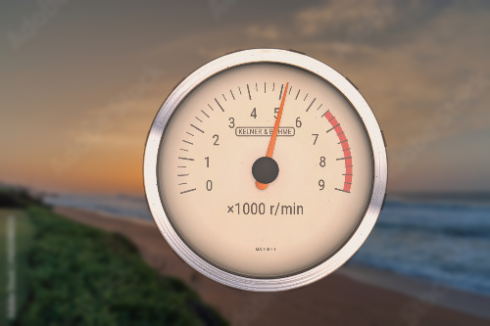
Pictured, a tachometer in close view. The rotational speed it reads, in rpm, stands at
5125 rpm
